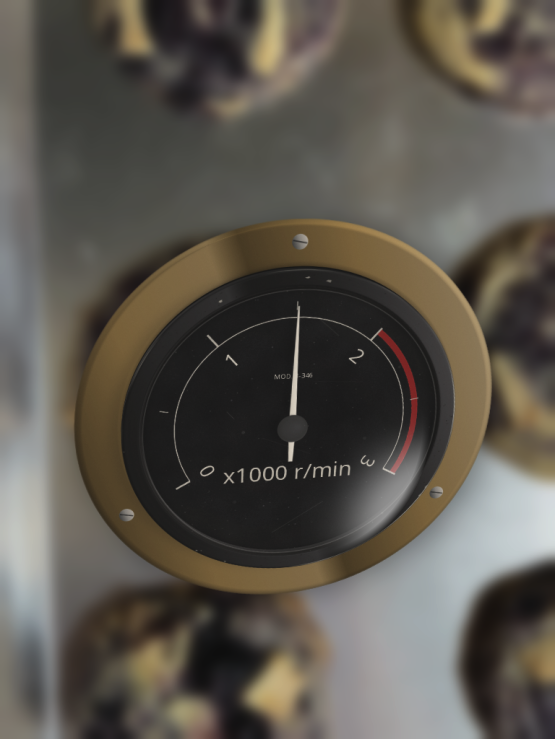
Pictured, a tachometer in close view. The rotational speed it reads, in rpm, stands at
1500 rpm
